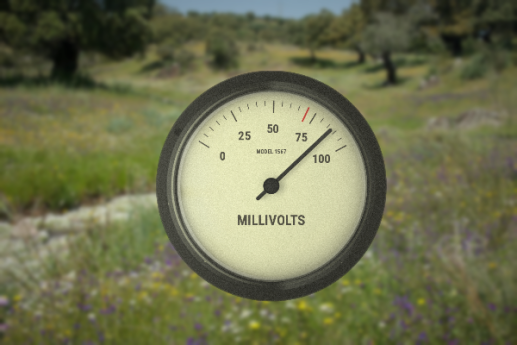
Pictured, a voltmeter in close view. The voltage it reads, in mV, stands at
87.5 mV
